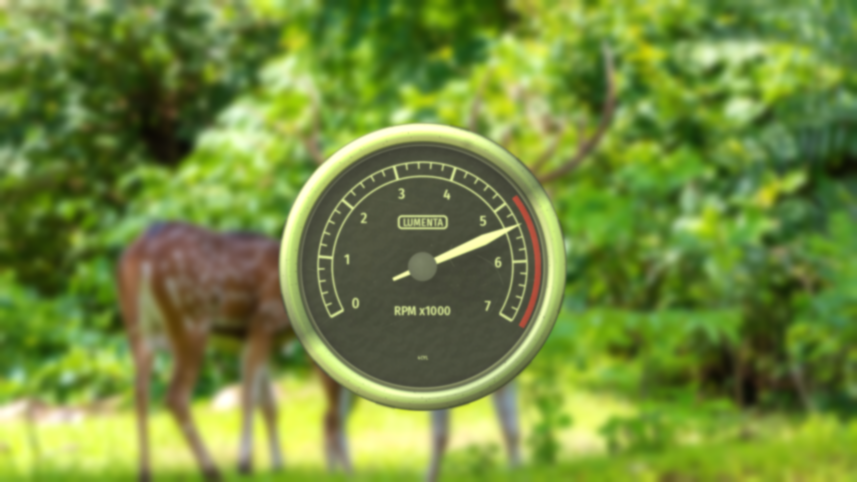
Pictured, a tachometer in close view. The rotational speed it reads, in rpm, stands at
5400 rpm
